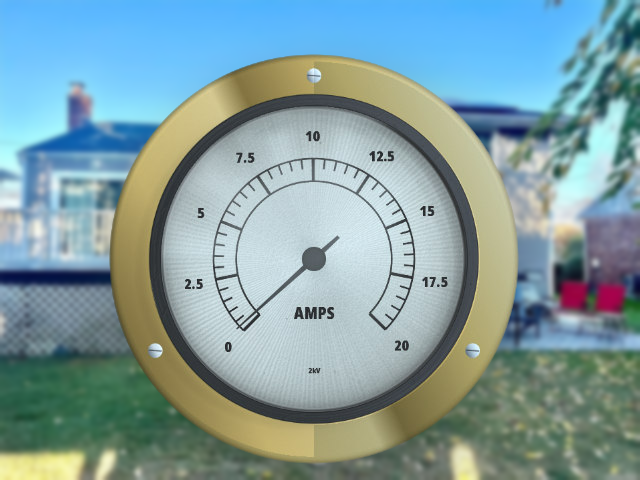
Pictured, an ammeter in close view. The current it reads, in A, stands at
0.25 A
